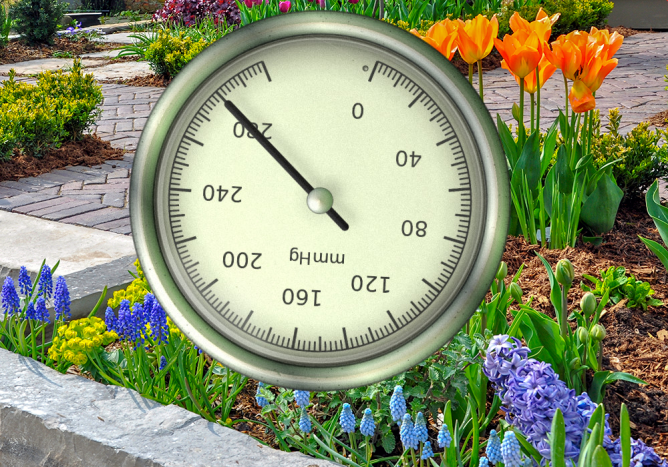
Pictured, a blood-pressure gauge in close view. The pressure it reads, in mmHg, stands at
280 mmHg
